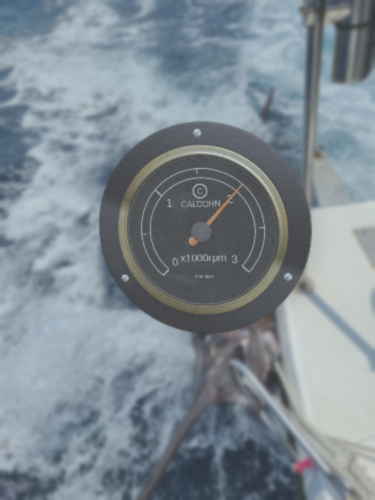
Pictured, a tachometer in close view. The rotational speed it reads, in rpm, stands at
2000 rpm
